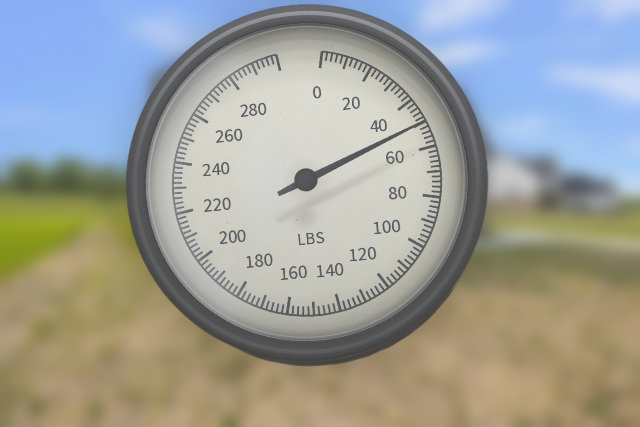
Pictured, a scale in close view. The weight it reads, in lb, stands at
50 lb
